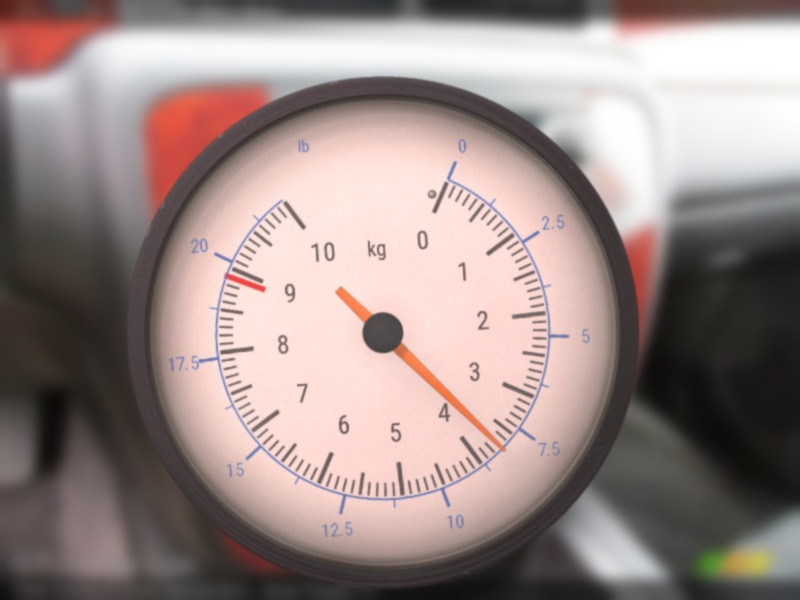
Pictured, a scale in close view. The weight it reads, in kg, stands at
3.7 kg
